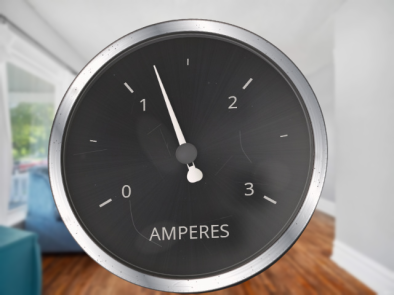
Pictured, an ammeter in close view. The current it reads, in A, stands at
1.25 A
